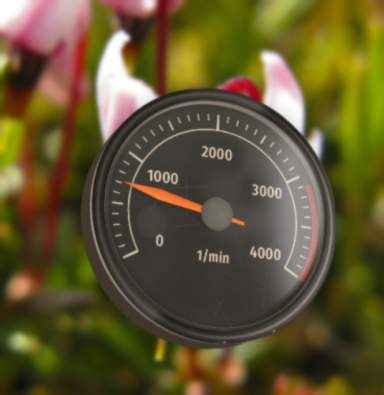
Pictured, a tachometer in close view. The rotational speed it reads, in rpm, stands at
700 rpm
